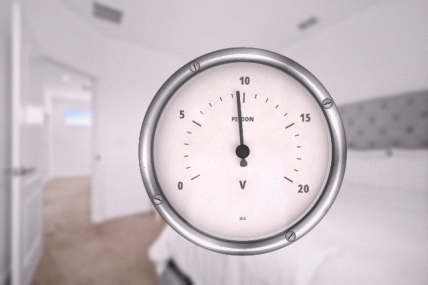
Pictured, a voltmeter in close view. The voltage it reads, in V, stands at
9.5 V
